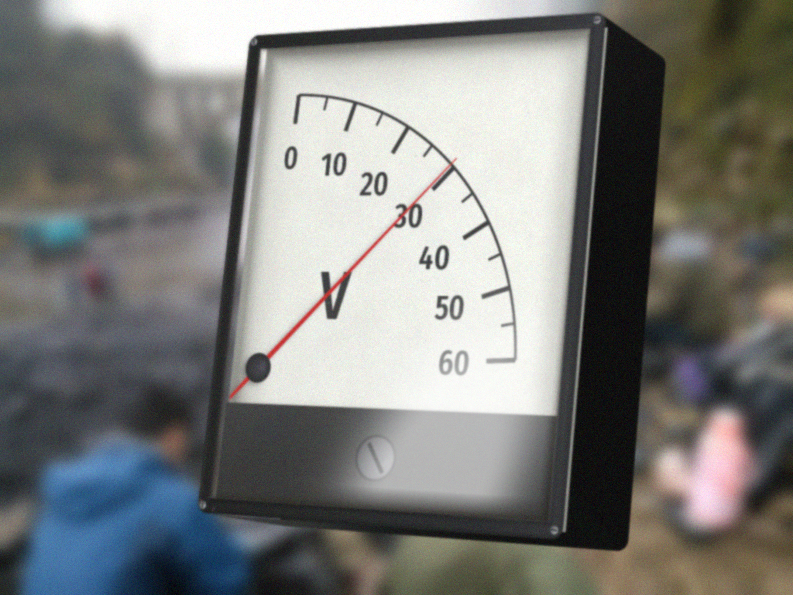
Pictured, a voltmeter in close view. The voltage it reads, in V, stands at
30 V
